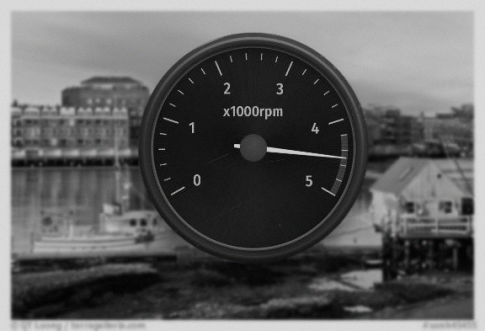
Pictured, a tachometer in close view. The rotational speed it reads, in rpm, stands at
4500 rpm
